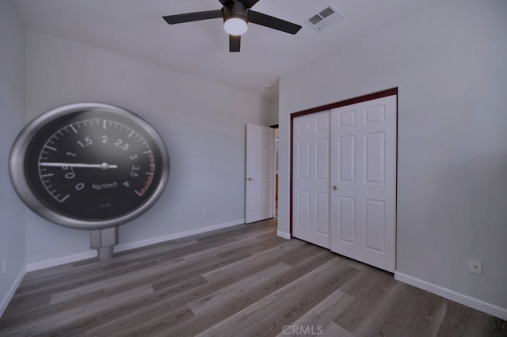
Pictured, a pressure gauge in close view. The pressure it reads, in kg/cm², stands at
0.7 kg/cm²
